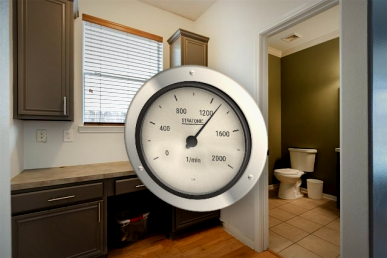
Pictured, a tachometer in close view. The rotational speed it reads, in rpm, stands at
1300 rpm
